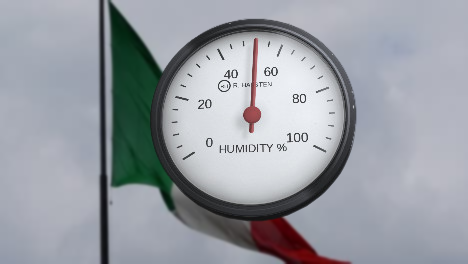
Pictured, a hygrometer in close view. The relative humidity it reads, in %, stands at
52 %
